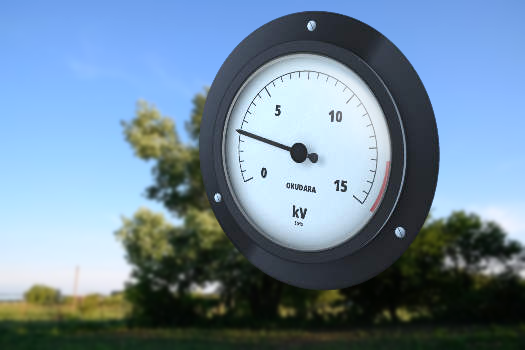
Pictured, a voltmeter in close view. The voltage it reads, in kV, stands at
2.5 kV
